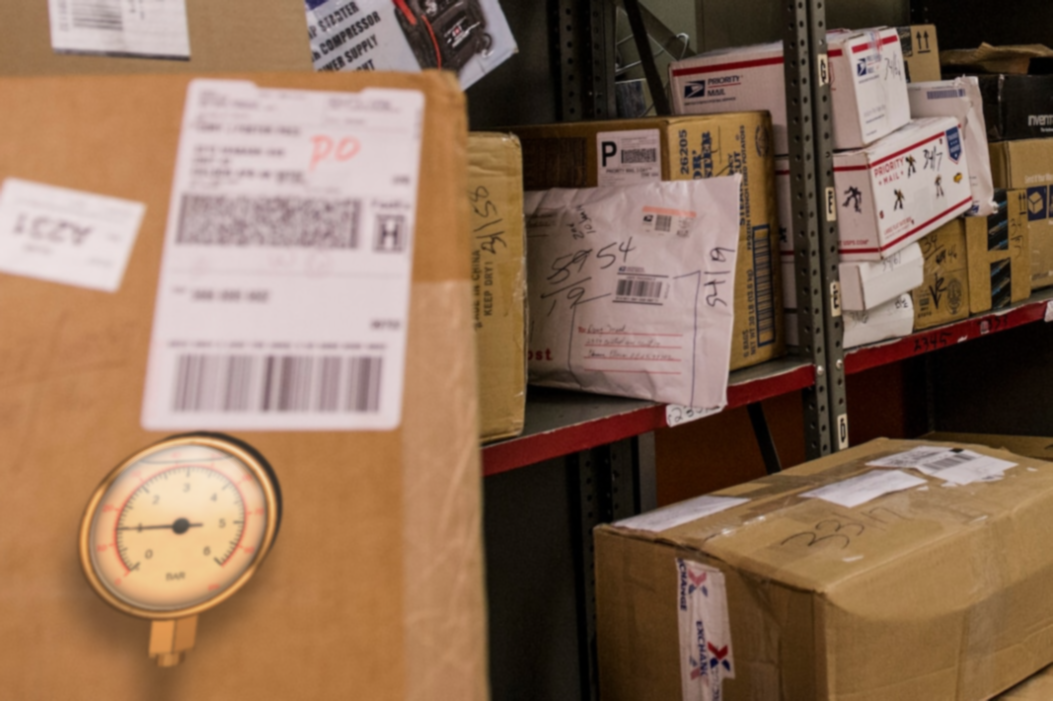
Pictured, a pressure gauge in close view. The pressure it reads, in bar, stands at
1 bar
